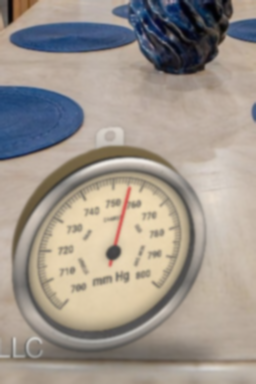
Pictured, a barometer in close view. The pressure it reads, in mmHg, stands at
755 mmHg
